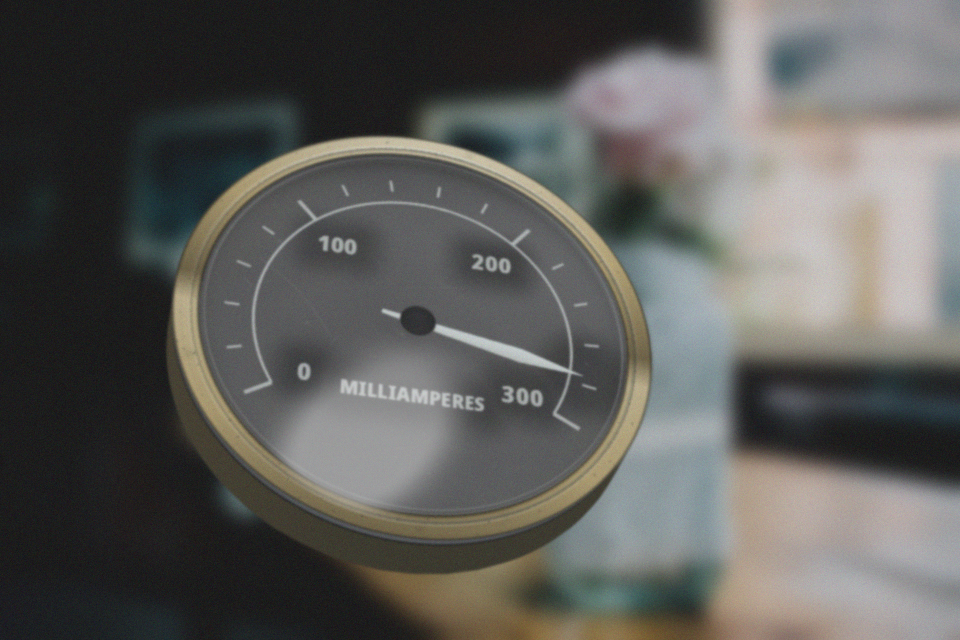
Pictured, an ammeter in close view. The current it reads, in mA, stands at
280 mA
